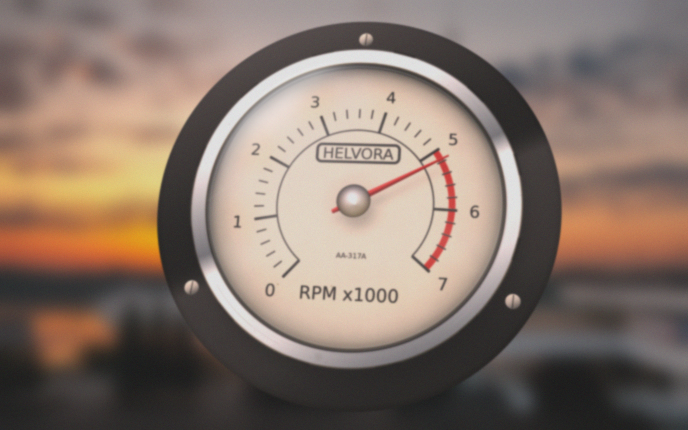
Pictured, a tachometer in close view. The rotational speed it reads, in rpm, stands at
5200 rpm
